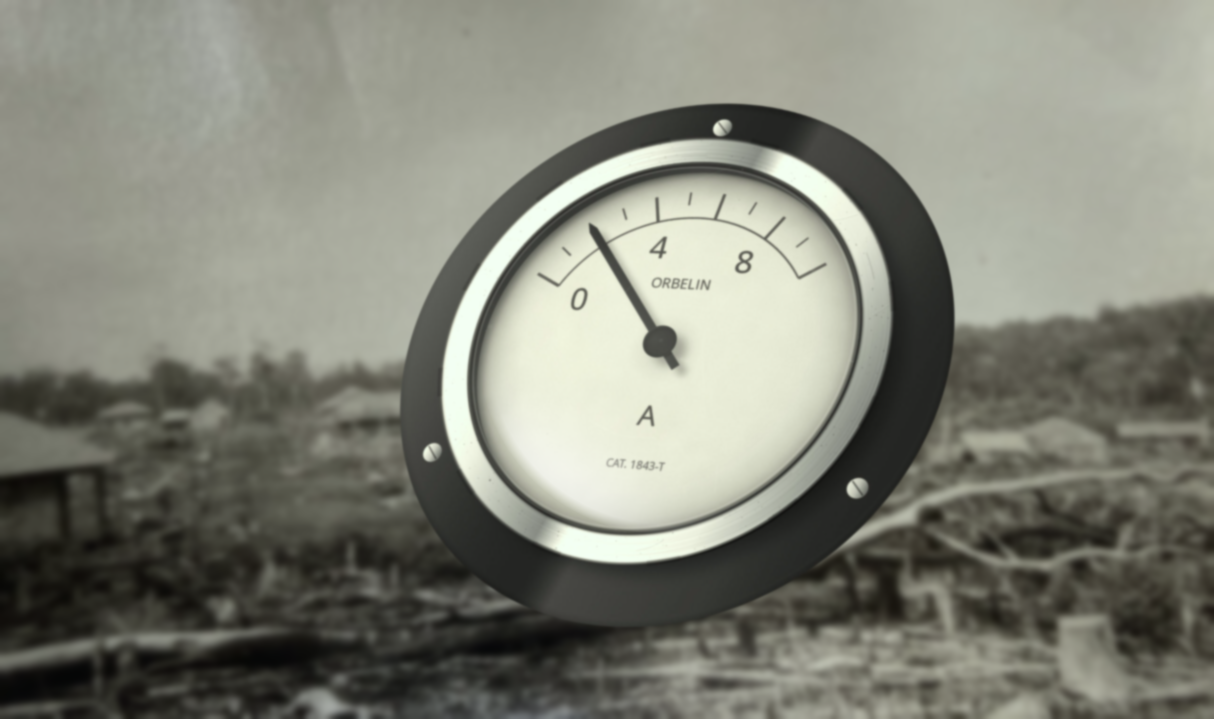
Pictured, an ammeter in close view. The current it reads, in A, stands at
2 A
